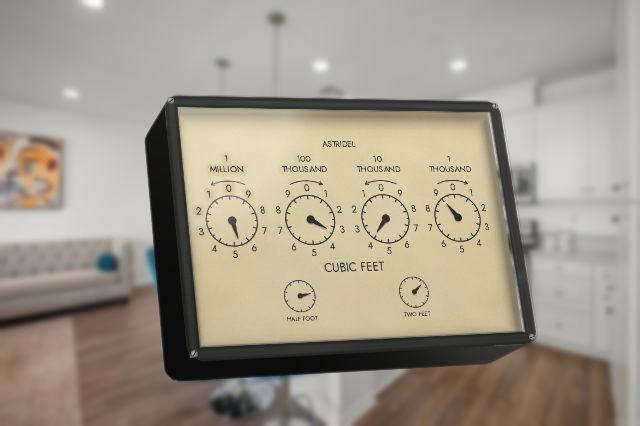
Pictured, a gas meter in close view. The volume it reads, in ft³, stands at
533900 ft³
